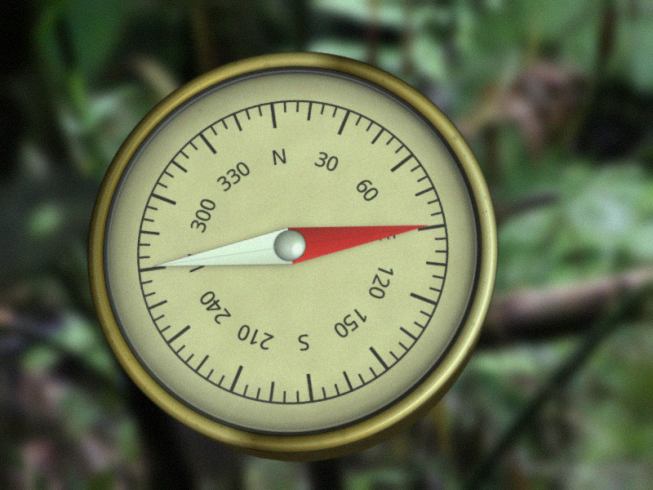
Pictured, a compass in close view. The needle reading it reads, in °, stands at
90 °
